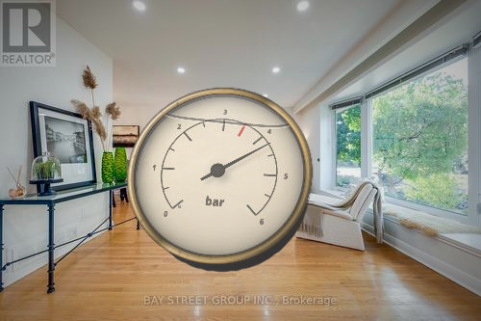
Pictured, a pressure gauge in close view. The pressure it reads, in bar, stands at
4.25 bar
